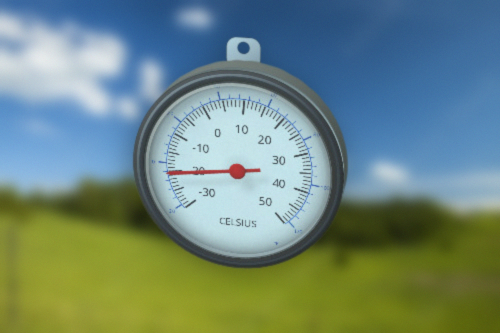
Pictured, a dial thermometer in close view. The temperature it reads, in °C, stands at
-20 °C
